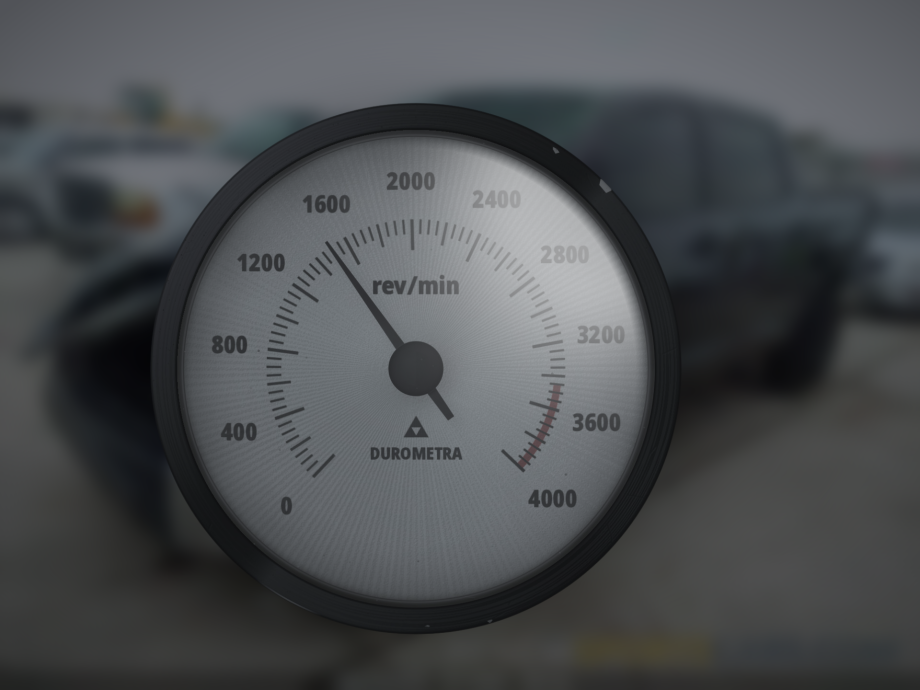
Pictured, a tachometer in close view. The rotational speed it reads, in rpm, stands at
1500 rpm
